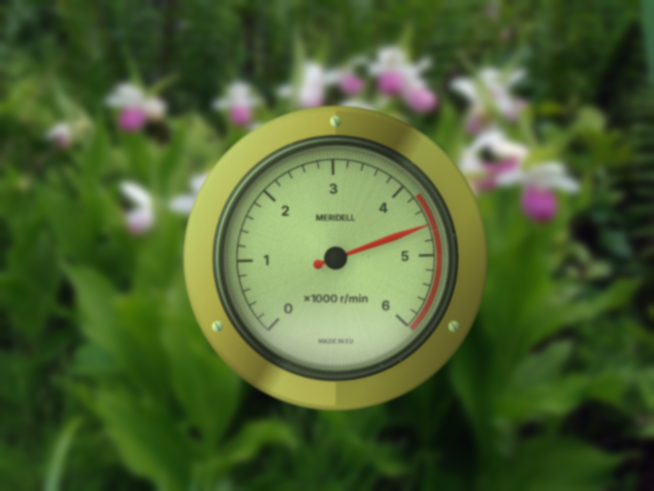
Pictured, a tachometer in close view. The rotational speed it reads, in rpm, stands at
4600 rpm
